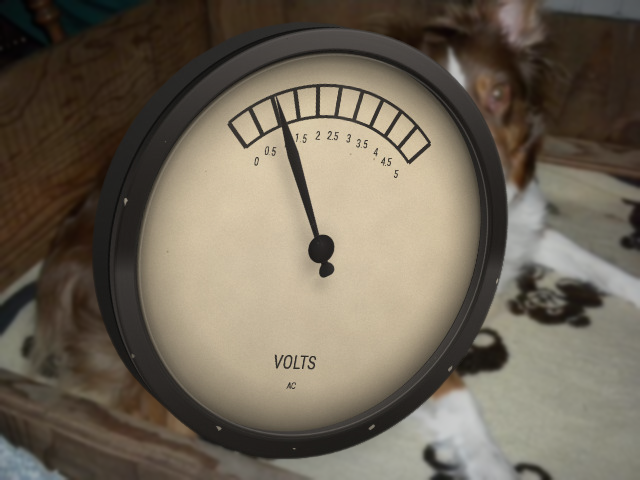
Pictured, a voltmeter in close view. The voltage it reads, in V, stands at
1 V
